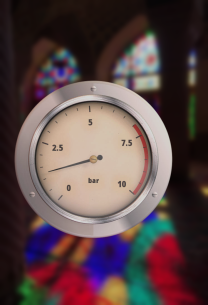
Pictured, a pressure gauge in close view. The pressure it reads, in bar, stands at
1.25 bar
